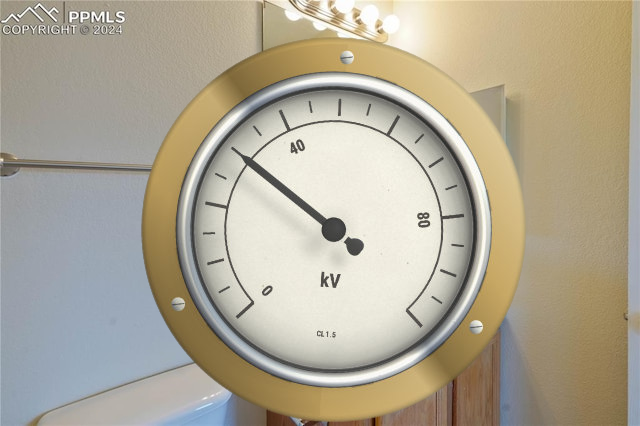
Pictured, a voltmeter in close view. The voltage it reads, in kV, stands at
30 kV
